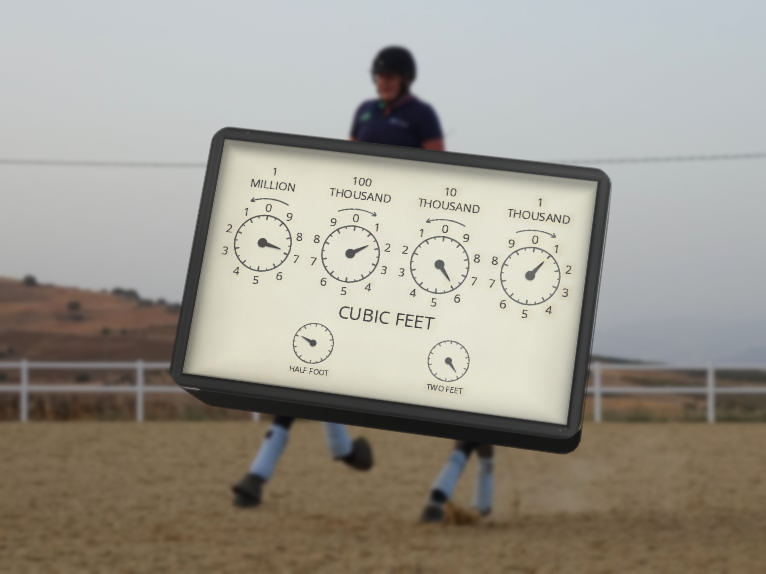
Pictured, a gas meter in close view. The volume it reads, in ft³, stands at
716100 ft³
